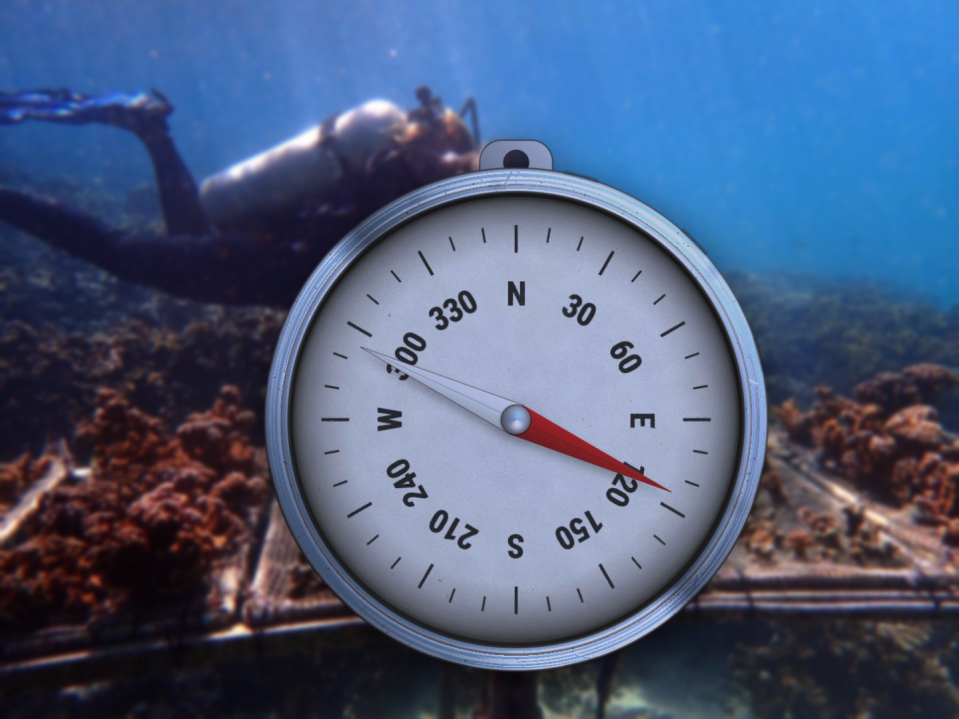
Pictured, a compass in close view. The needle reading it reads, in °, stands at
115 °
